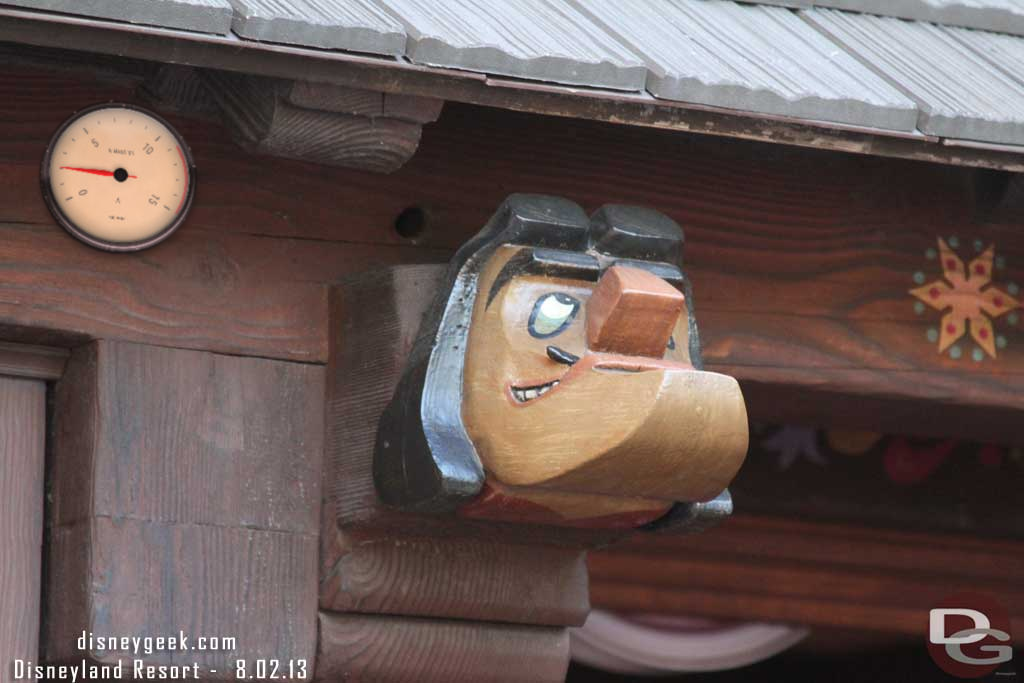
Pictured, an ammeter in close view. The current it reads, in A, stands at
2 A
